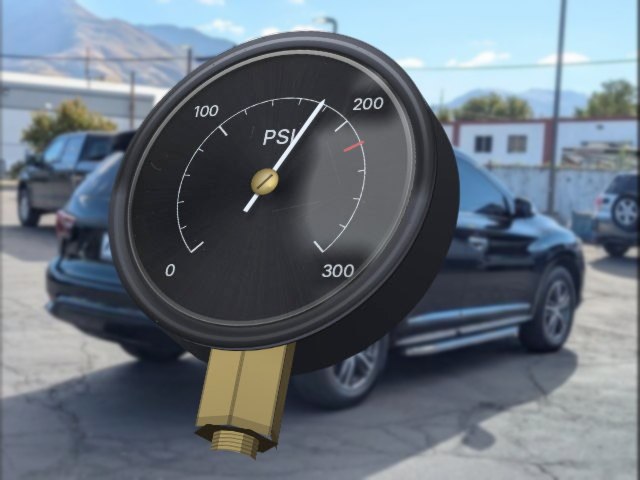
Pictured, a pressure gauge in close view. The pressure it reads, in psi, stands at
180 psi
